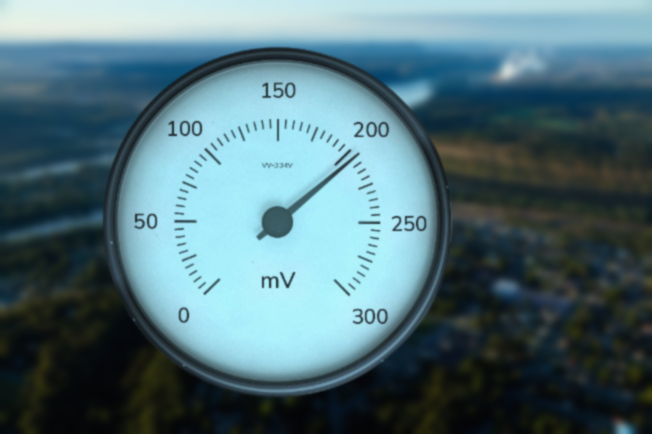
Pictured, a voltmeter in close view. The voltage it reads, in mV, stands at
205 mV
